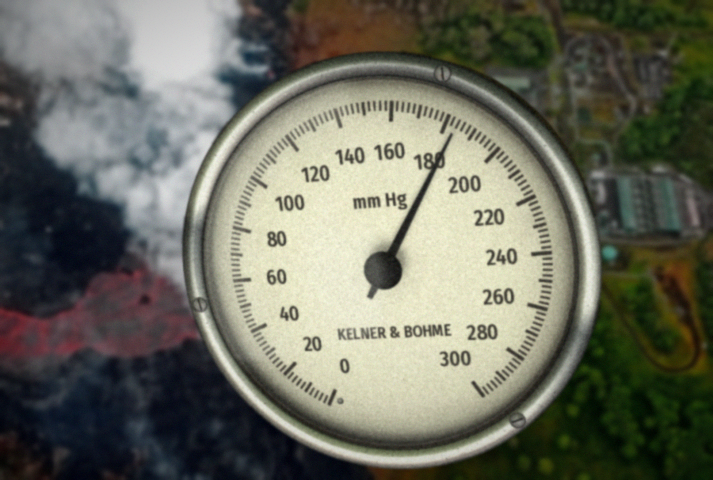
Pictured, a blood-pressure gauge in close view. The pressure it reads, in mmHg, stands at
184 mmHg
